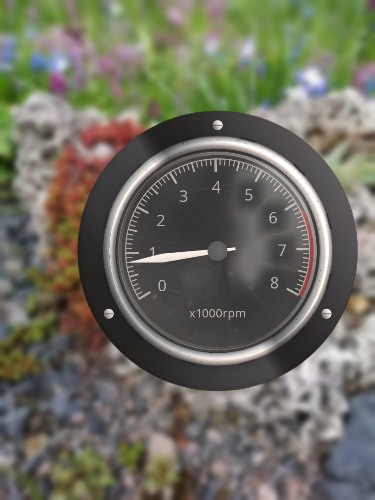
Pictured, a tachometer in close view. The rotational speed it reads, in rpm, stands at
800 rpm
